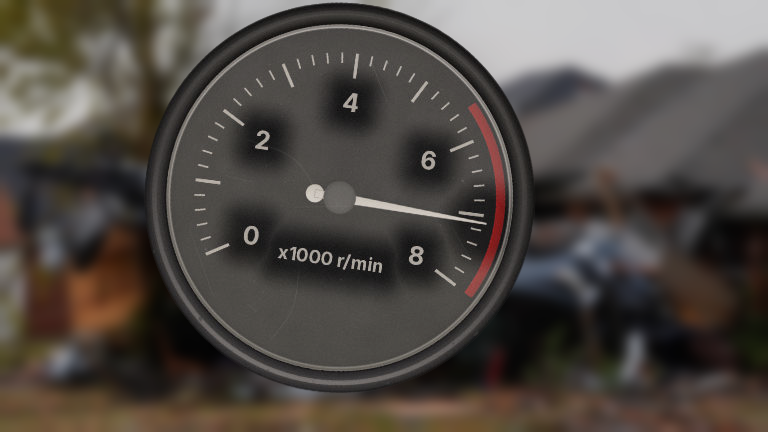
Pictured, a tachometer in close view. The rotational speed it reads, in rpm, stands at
7100 rpm
